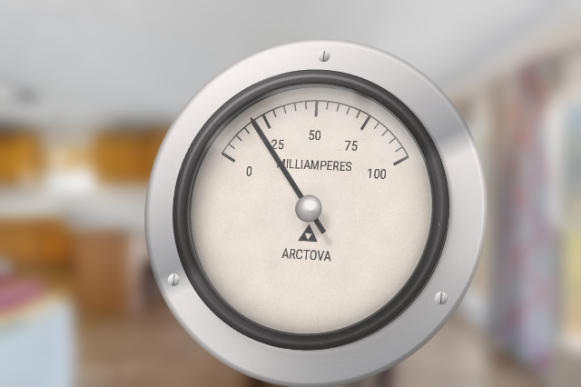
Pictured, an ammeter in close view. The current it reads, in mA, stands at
20 mA
